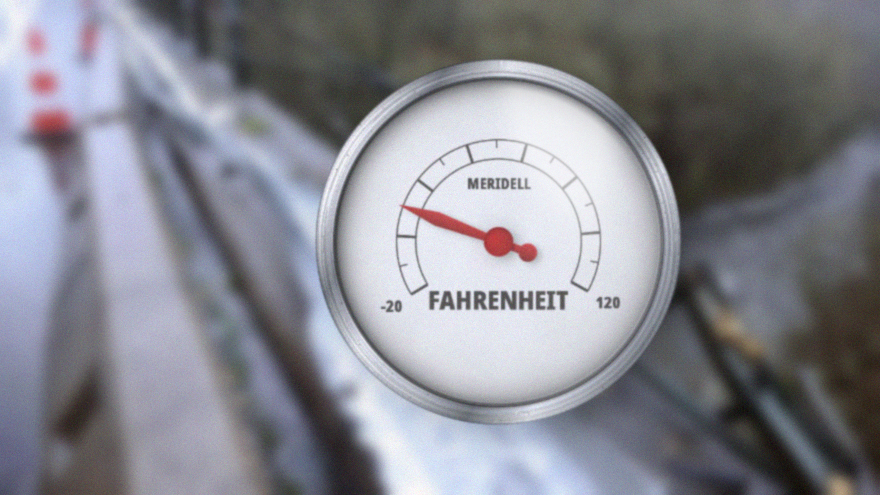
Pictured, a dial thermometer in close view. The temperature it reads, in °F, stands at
10 °F
